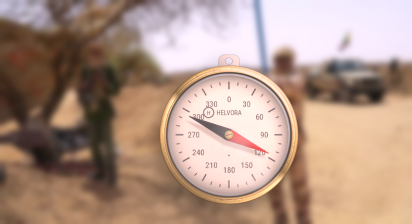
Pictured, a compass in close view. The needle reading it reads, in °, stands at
115 °
